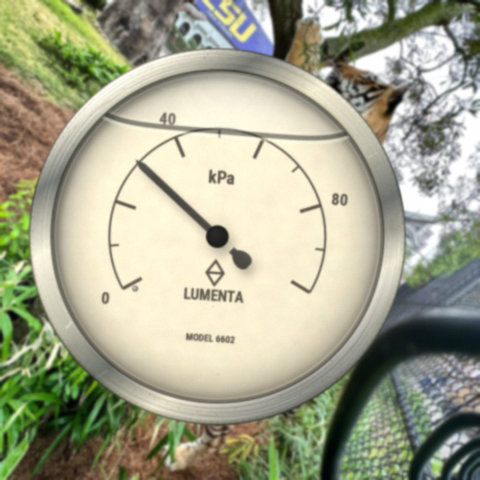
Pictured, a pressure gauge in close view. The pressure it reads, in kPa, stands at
30 kPa
